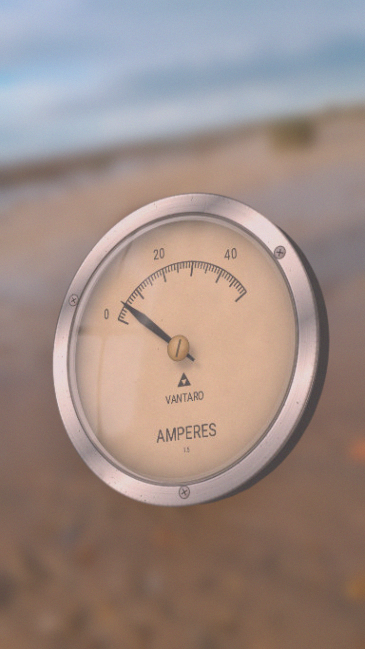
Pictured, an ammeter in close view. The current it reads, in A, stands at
5 A
